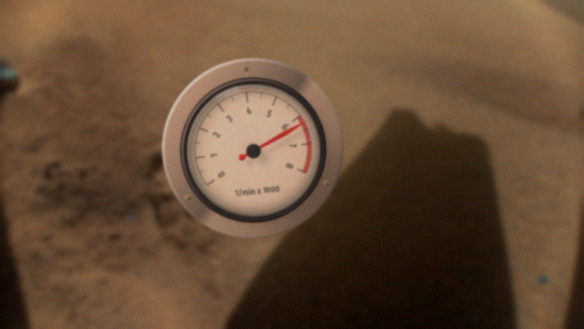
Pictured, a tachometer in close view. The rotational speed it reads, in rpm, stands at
6250 rpm
